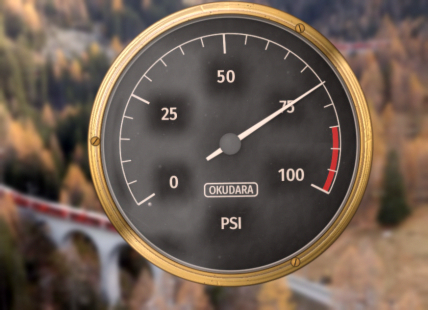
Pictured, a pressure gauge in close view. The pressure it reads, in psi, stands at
75 psi
